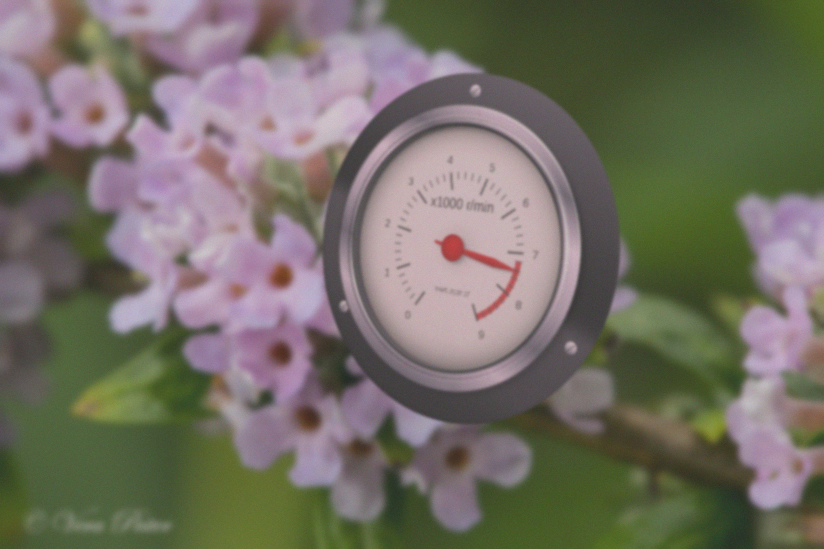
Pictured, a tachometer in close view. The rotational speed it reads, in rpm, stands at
7400 rpm
